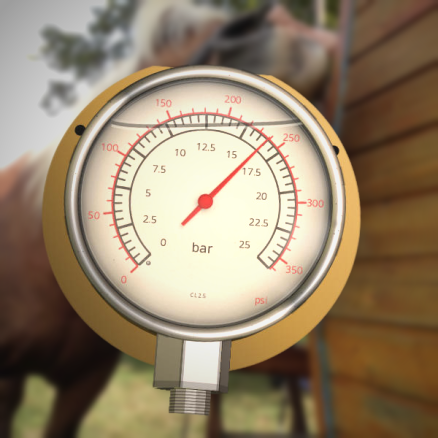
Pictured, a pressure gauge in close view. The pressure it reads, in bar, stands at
16.5 bar
